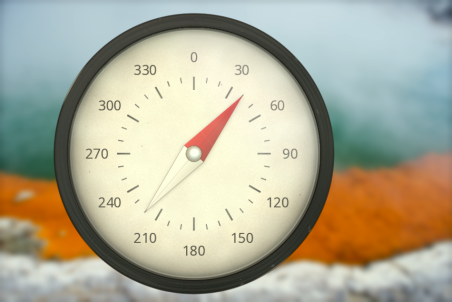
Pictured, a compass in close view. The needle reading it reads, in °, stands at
40 °
